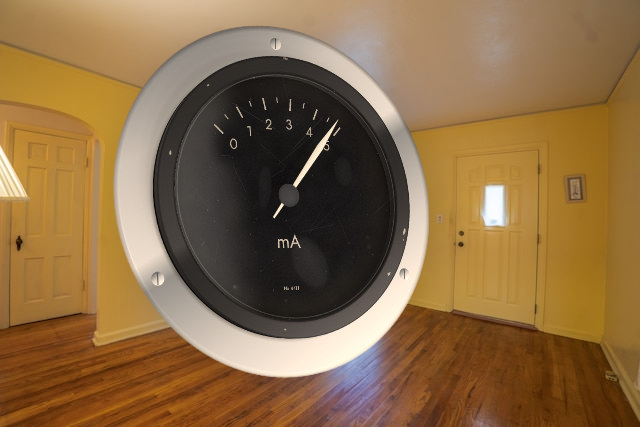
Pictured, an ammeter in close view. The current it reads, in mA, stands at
4.75 mA
